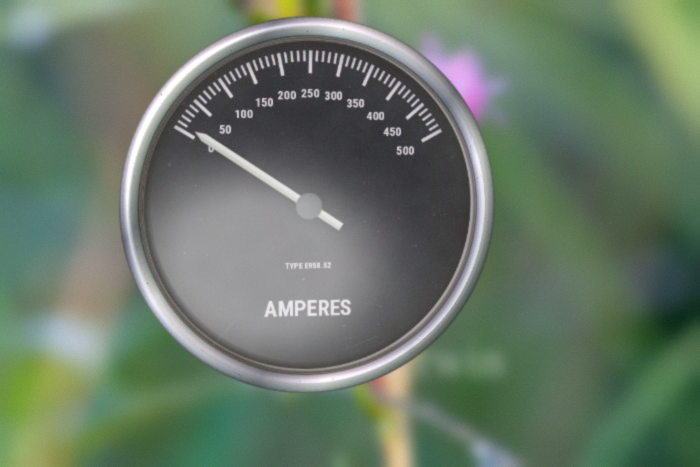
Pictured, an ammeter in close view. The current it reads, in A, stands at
10 A
